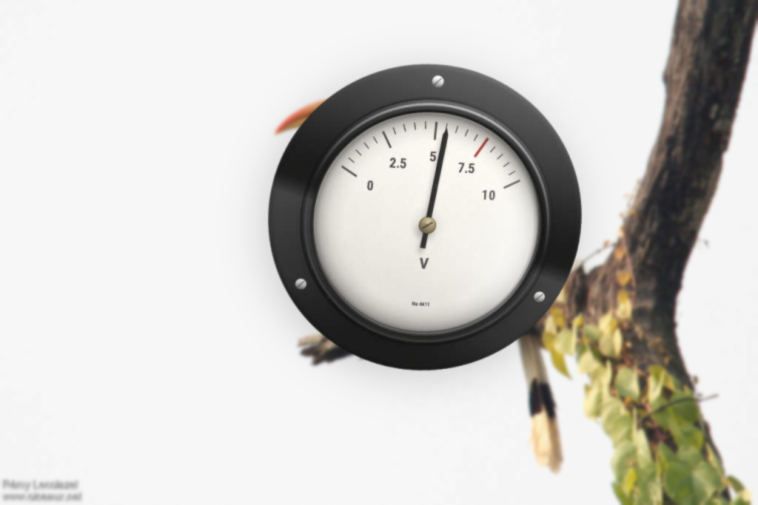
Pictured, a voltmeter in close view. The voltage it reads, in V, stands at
5.5 V
